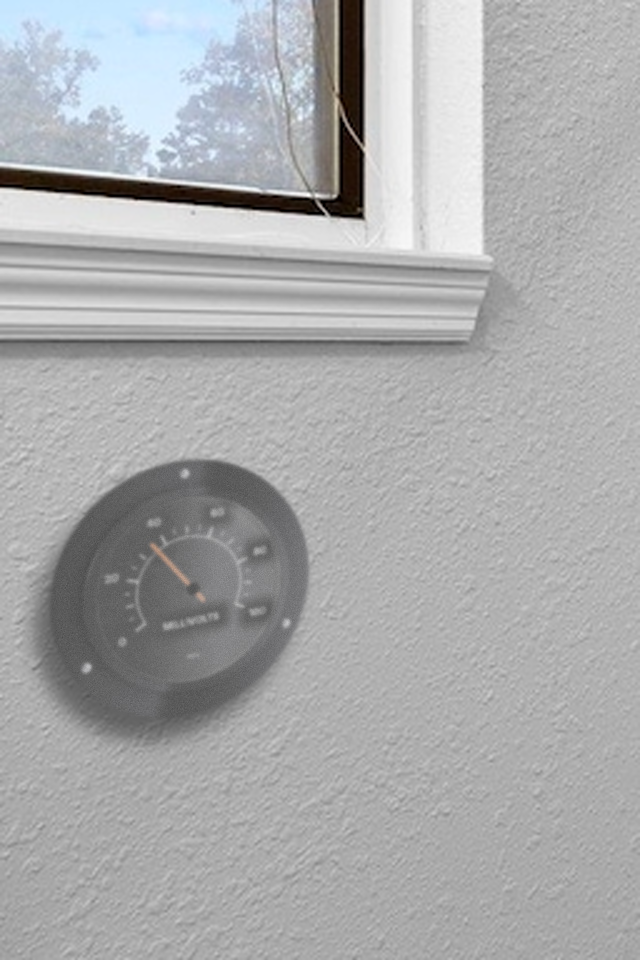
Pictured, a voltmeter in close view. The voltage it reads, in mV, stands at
35 mV
